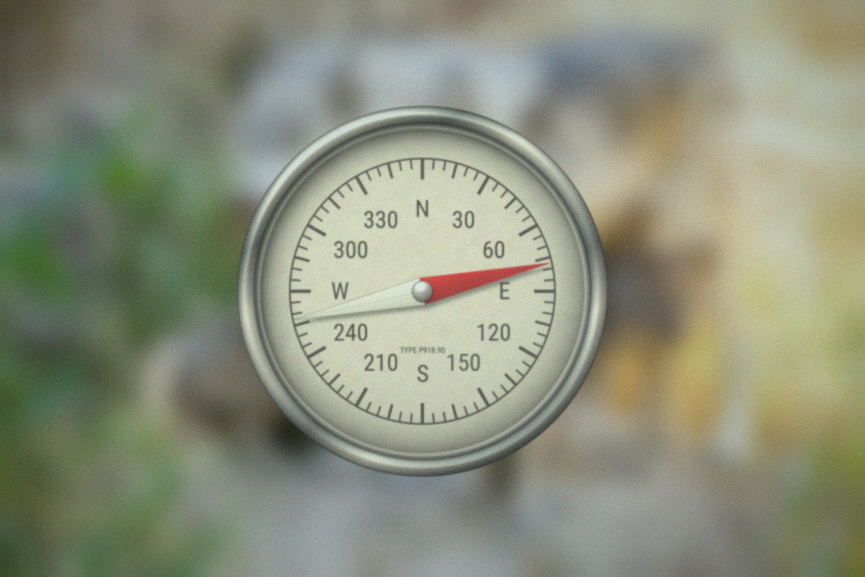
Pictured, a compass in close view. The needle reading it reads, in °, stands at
77.5 °
